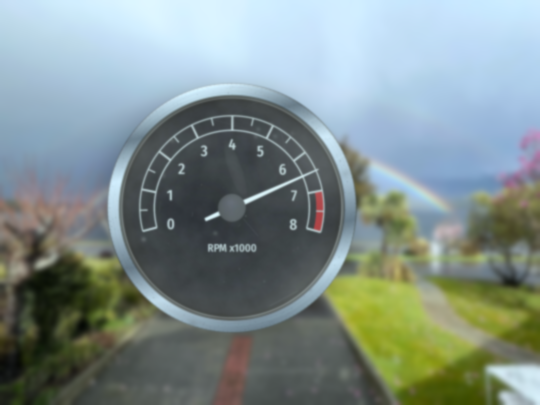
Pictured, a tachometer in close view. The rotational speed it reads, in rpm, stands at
6500 rpm
